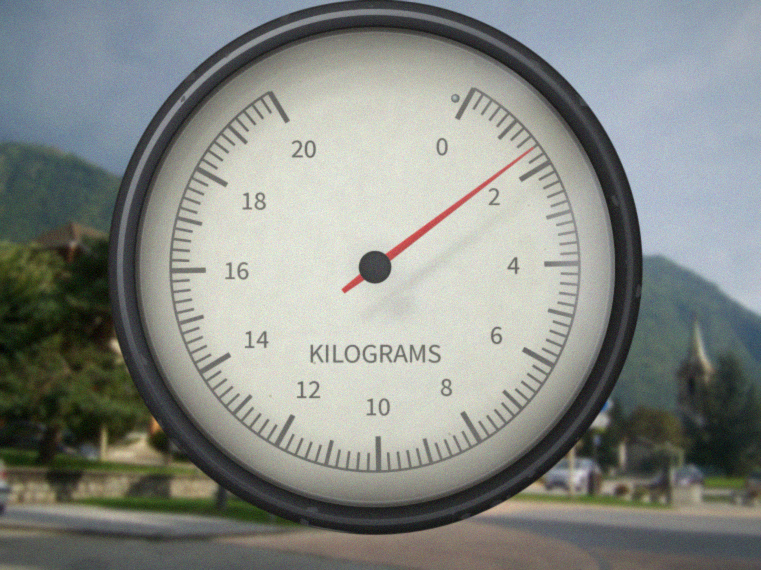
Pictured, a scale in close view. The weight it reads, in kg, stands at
1.6 kg
